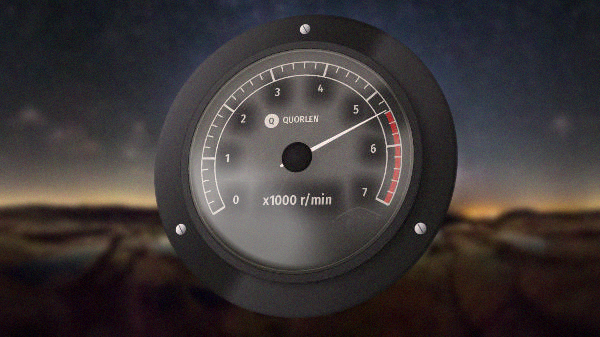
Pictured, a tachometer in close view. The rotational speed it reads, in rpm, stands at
5400 rpm
